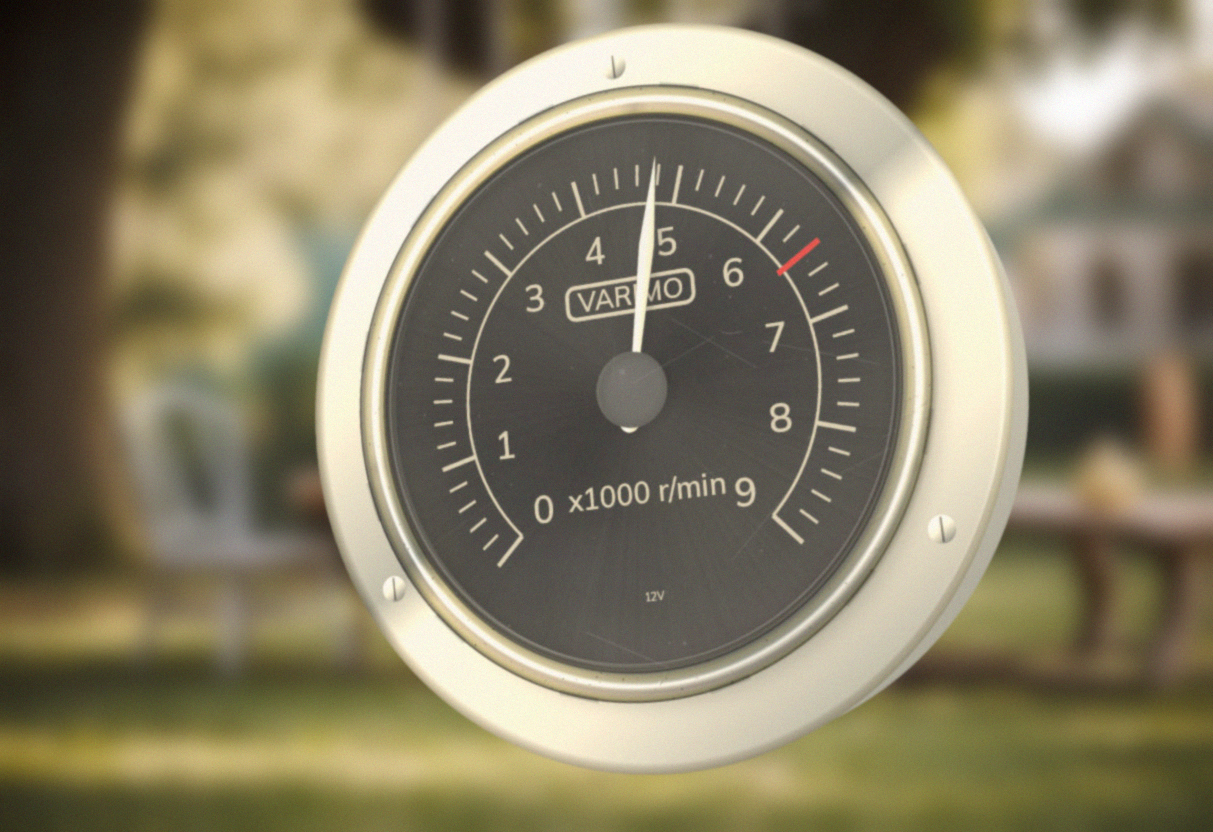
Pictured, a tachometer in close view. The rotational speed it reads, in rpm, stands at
4800 rpm
